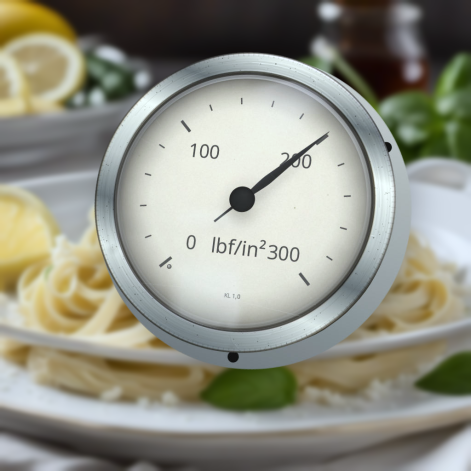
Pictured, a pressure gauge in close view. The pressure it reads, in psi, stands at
200 psi
